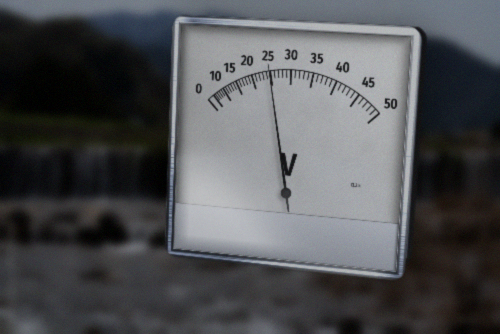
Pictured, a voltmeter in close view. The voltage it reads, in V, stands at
25 V
